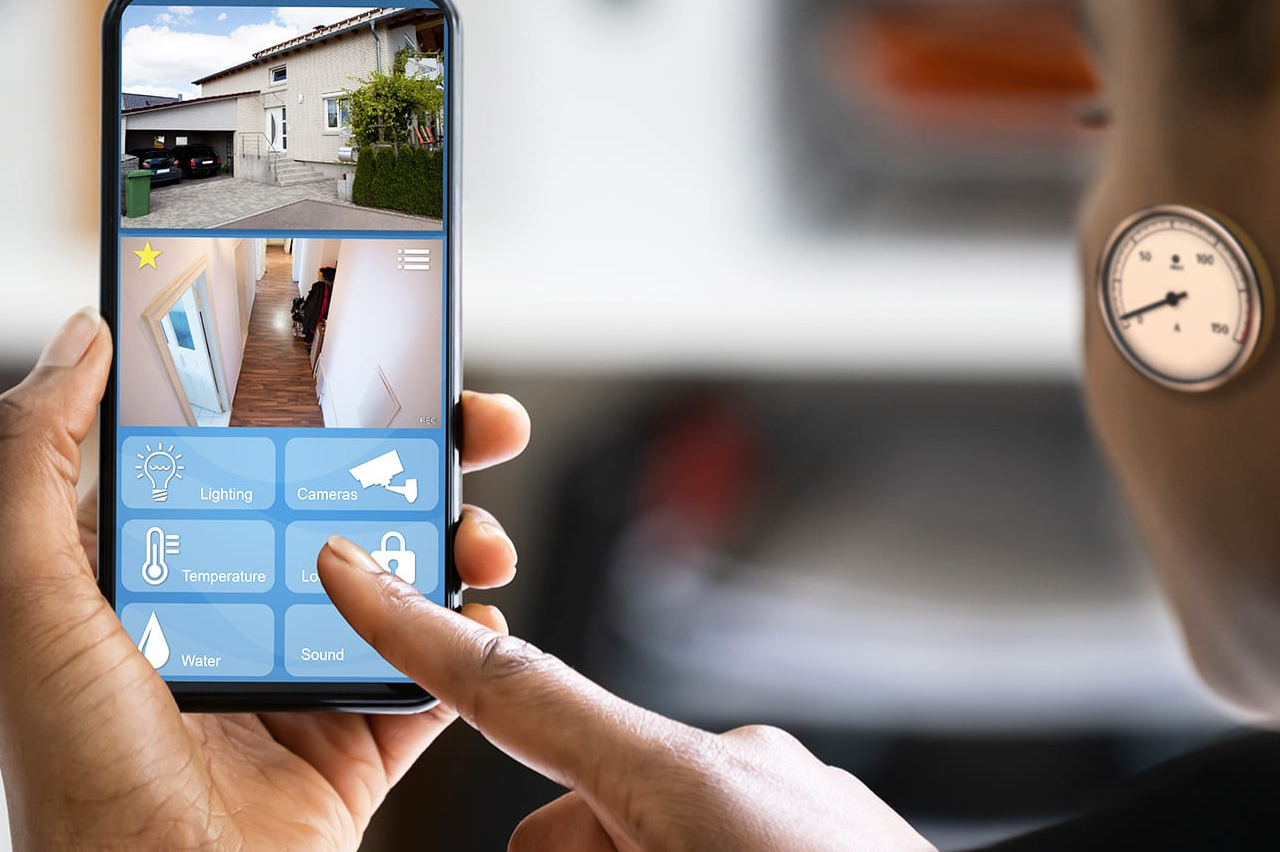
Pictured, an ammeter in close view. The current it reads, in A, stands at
5 A
